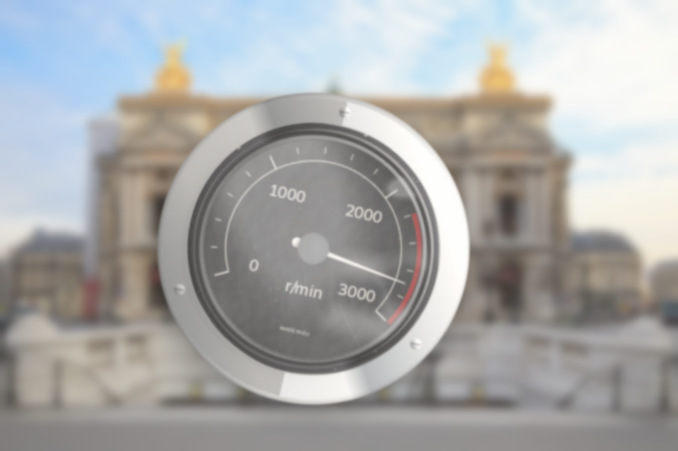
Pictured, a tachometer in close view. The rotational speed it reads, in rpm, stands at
2700 rpm
